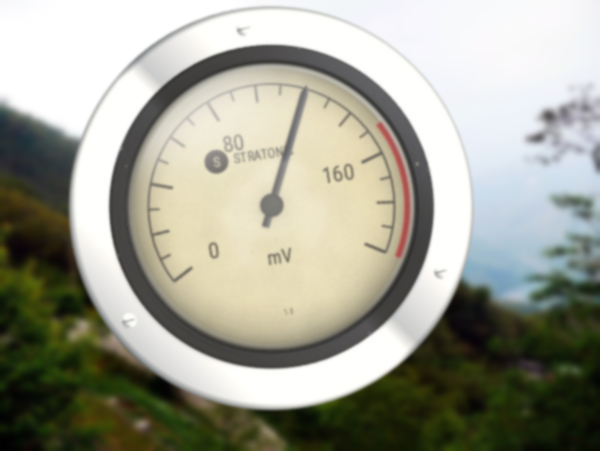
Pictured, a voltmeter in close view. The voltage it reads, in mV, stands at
120 mV
